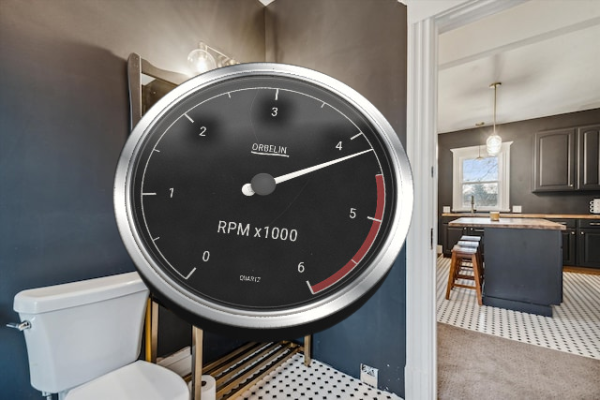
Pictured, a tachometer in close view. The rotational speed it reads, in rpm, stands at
4250 rpm
